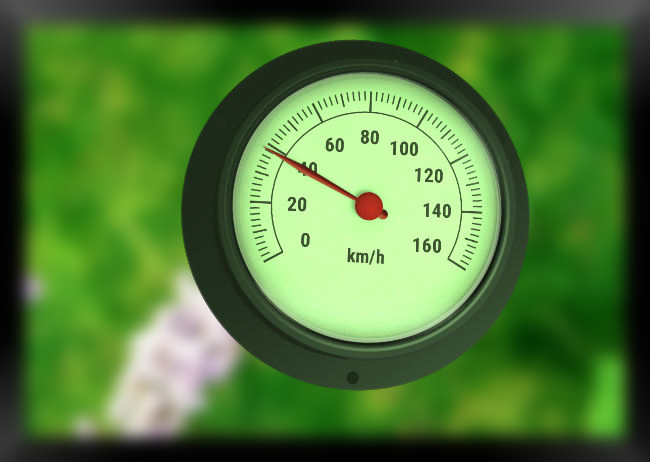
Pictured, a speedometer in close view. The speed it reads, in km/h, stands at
38 km/h
